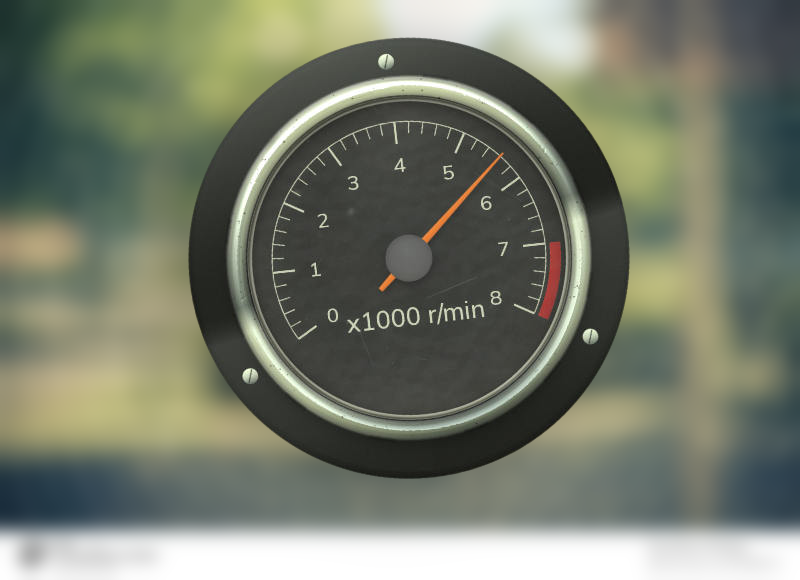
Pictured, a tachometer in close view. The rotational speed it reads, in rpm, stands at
5600 rpm
